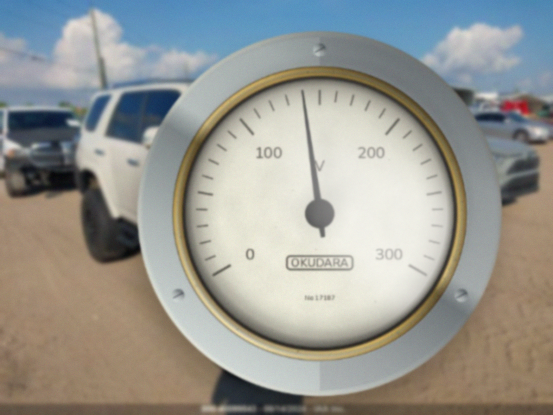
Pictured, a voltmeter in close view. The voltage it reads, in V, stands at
140 V
